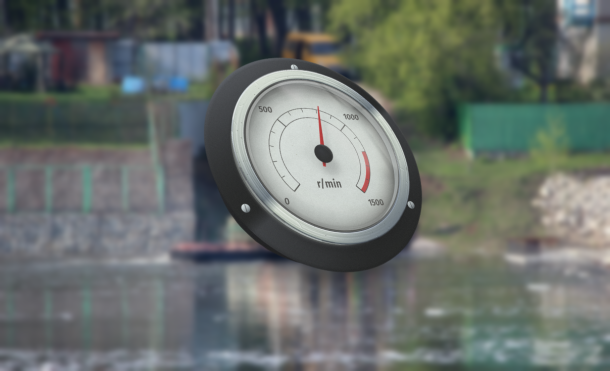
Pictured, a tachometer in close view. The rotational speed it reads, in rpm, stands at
800 rpm
